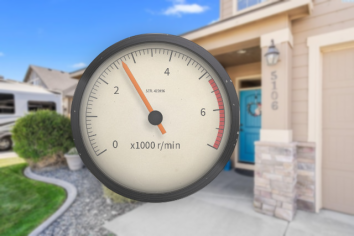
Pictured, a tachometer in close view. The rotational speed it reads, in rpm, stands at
2700 rpm
